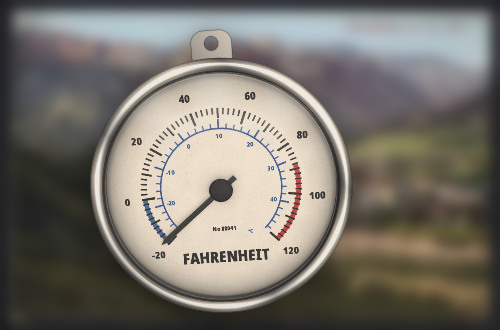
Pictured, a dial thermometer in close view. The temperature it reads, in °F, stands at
-18 °F
